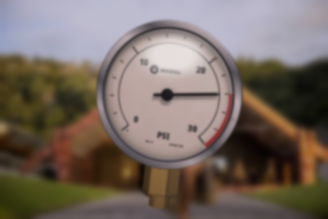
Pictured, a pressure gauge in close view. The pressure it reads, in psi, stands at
24 psi
